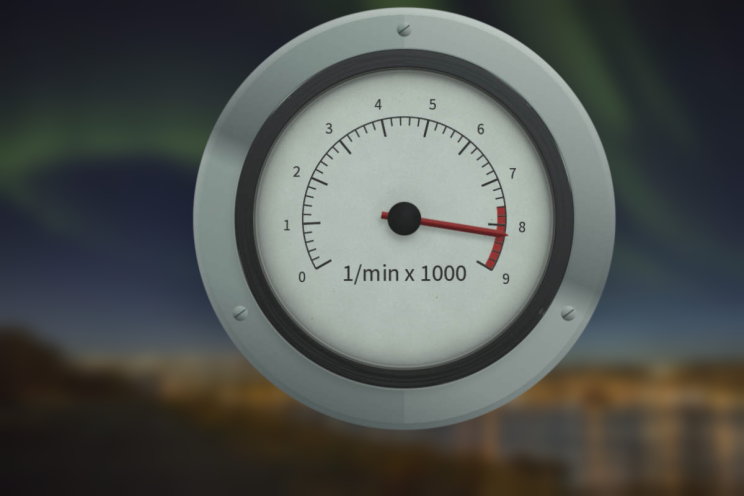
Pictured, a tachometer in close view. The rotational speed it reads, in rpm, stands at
8200 rpm
